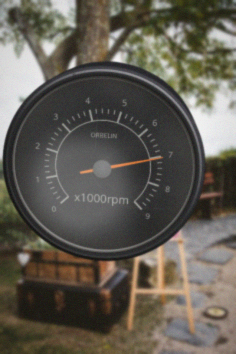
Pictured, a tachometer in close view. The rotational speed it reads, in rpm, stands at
7000 rpm
